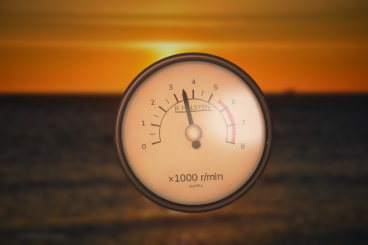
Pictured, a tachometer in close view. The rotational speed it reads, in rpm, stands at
3500 rpm
